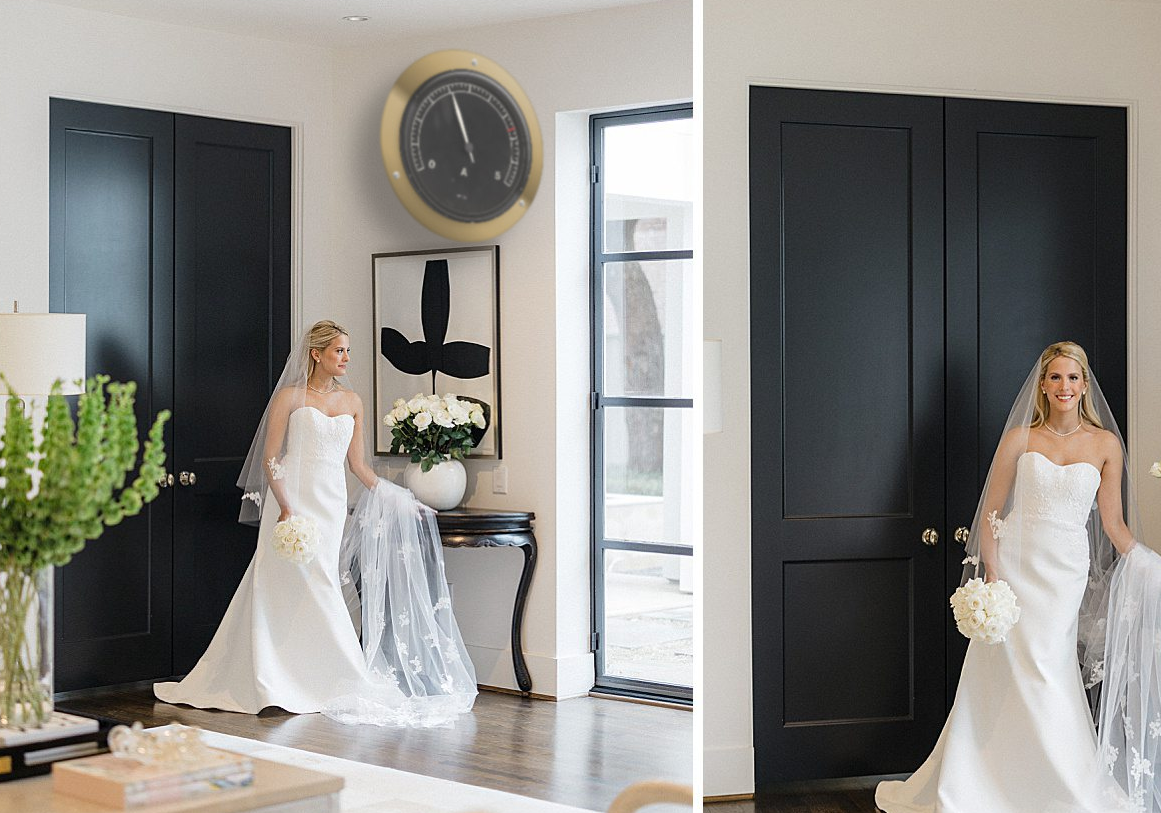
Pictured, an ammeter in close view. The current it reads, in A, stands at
2 A
